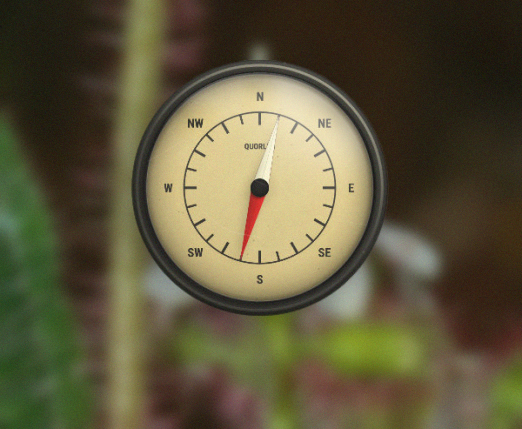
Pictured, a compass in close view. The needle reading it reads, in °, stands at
195 °
